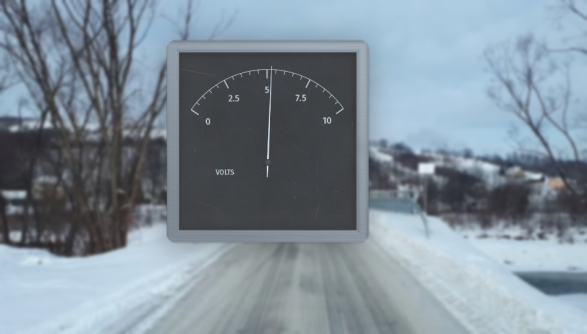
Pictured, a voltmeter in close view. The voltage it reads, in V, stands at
5.25 V
